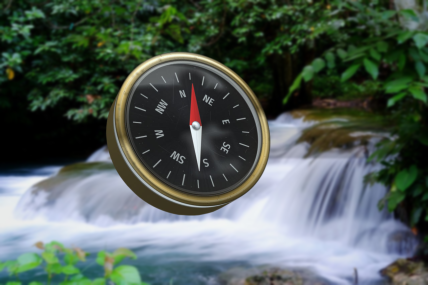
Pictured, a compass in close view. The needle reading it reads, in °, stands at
15 °
